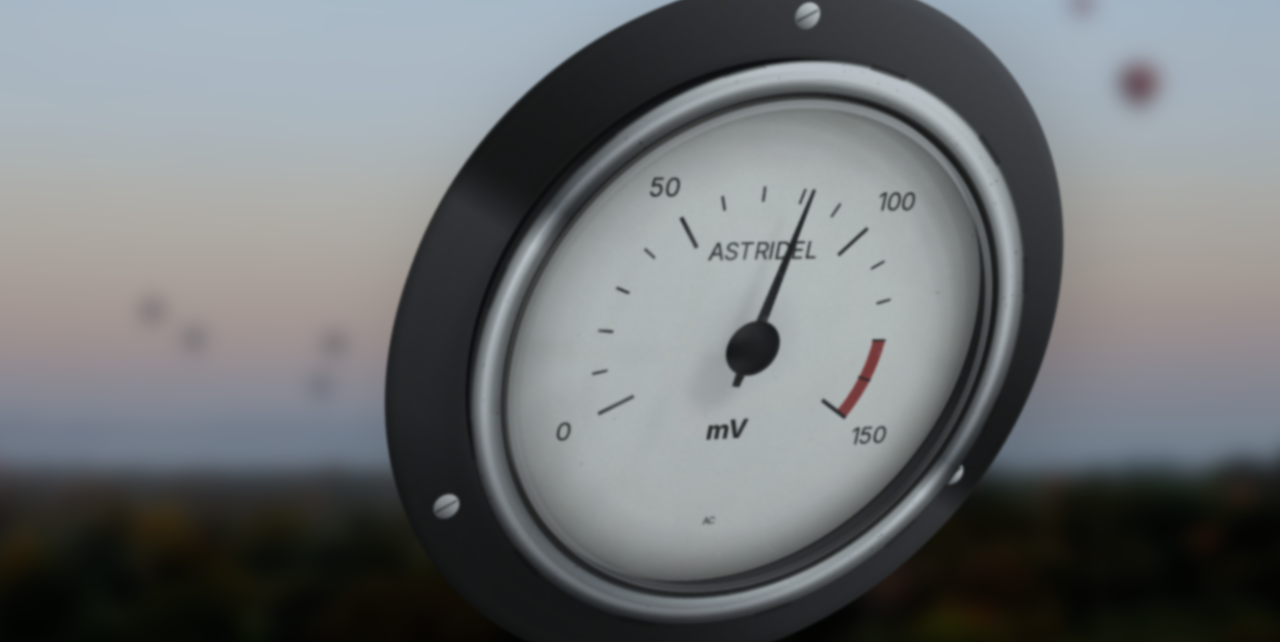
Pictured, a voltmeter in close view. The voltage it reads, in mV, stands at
80 mV
